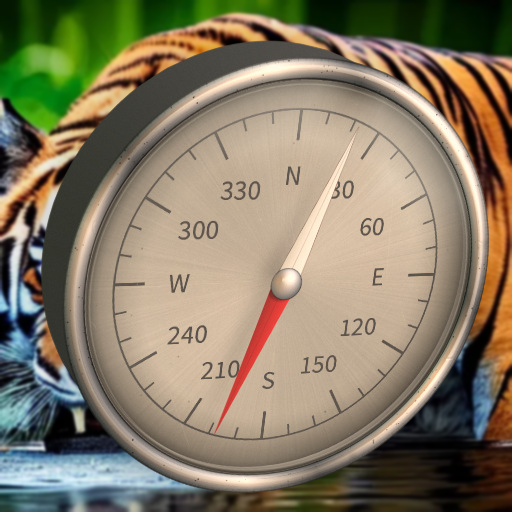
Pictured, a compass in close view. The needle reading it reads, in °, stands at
200 °
